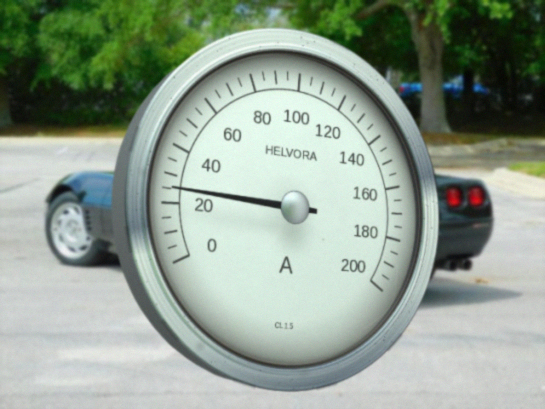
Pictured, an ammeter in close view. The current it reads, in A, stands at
25 A
